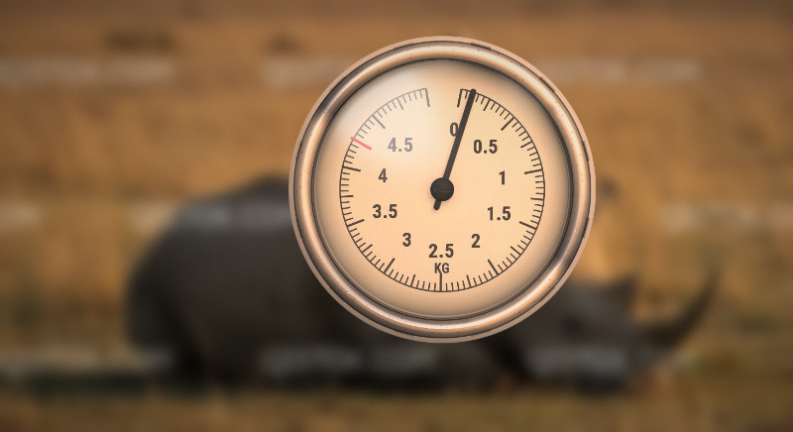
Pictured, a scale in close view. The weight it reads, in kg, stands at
0.1 kg
